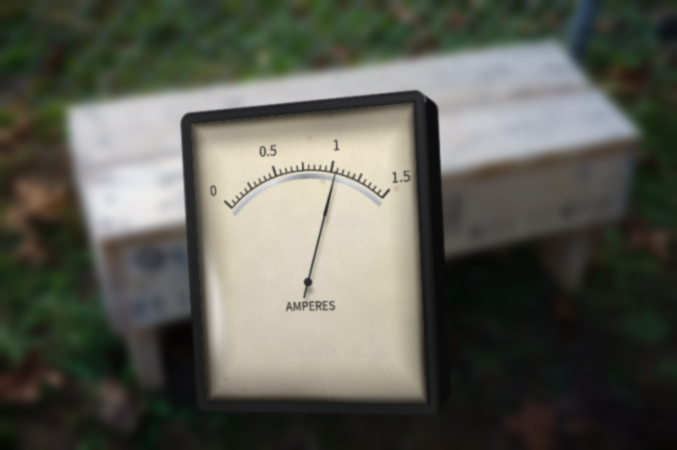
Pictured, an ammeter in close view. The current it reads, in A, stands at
1.05 A
